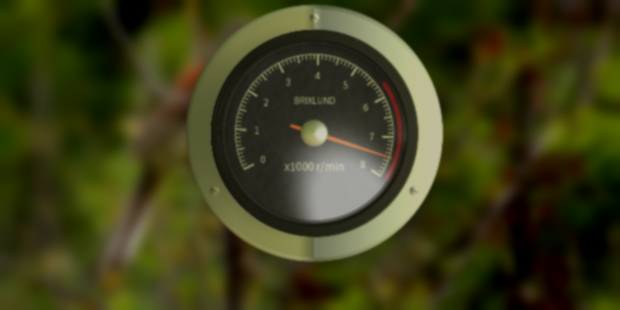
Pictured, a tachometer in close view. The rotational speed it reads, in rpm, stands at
7500 rpm
